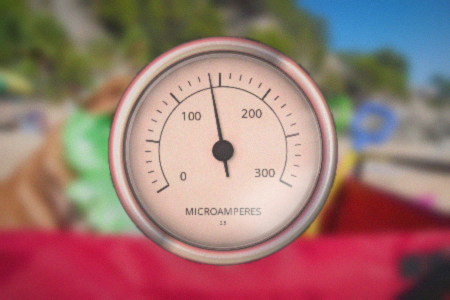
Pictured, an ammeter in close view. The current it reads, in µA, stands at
140 µA
